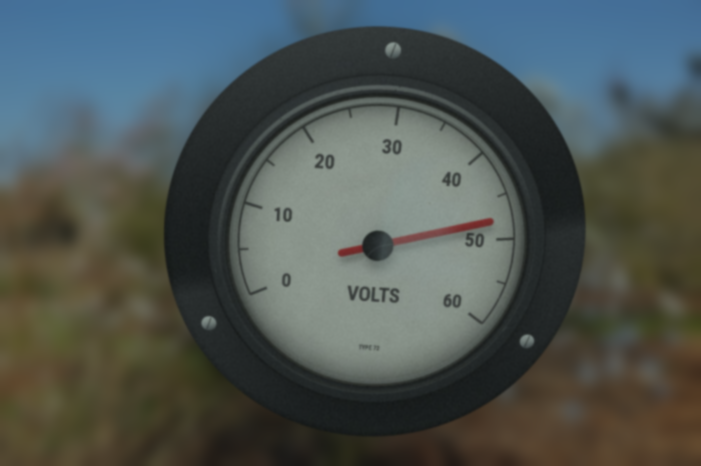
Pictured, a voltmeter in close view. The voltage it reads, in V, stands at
47.5 V
